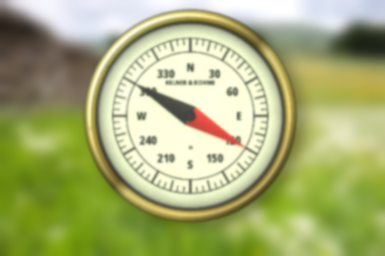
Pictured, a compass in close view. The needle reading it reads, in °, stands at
120 °
